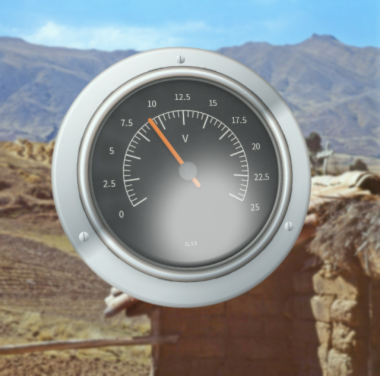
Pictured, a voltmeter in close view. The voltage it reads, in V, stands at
9 V
